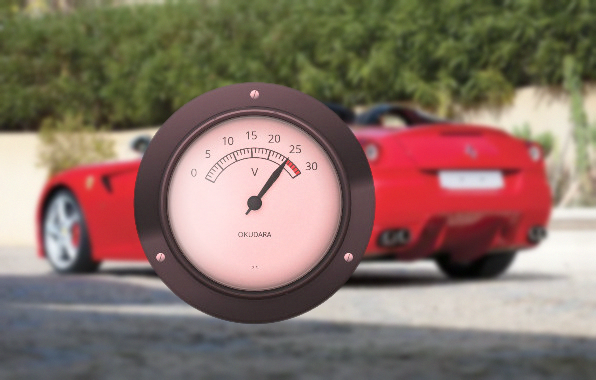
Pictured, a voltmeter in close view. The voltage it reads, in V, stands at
25 V
